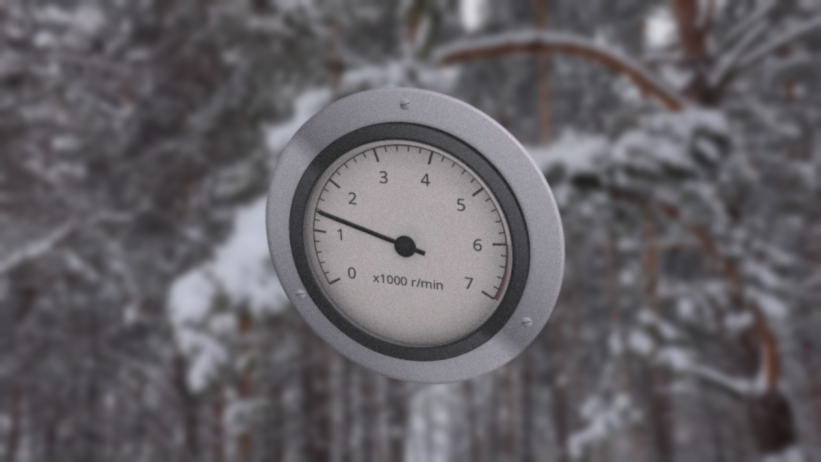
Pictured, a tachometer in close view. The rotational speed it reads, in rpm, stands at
1400 rpm
